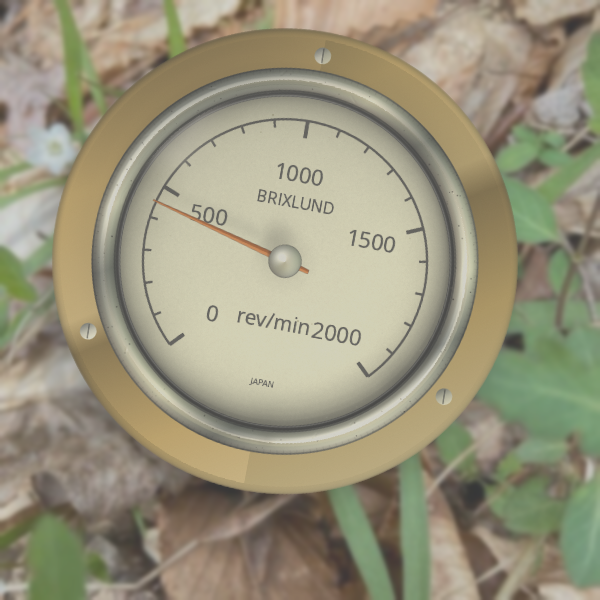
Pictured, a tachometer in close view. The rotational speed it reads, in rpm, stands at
450 rpm
